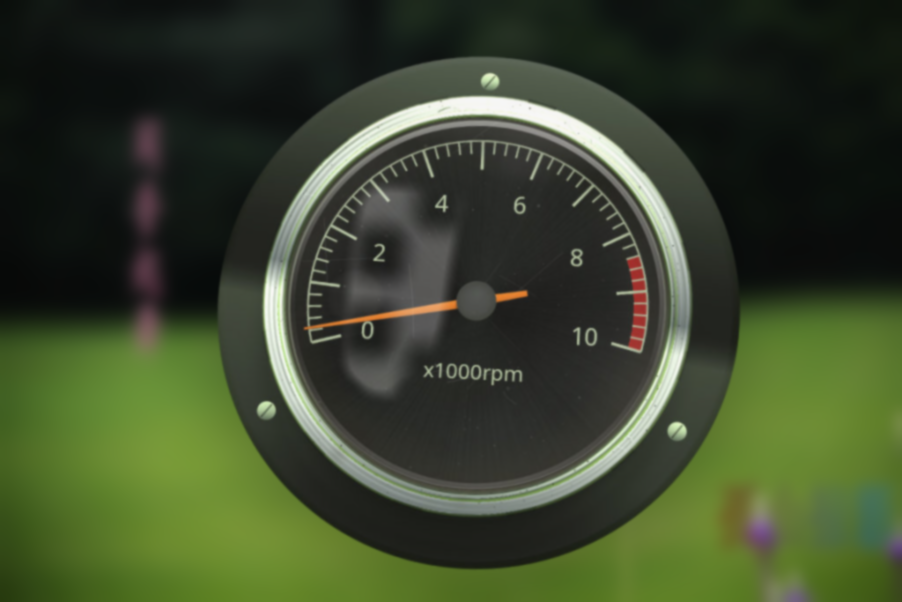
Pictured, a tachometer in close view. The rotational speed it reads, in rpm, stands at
200 rpm
